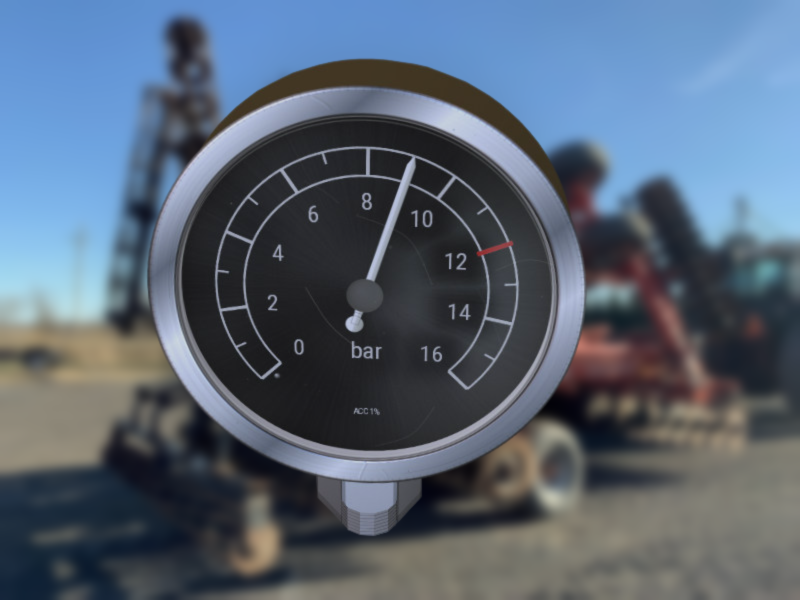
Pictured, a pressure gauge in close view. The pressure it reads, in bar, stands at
9 bar
